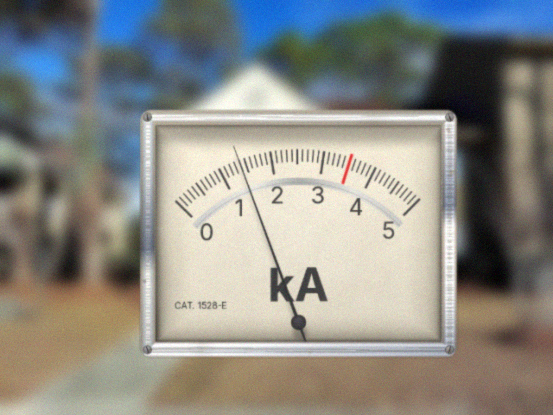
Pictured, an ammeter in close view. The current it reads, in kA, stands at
1.4 kA
